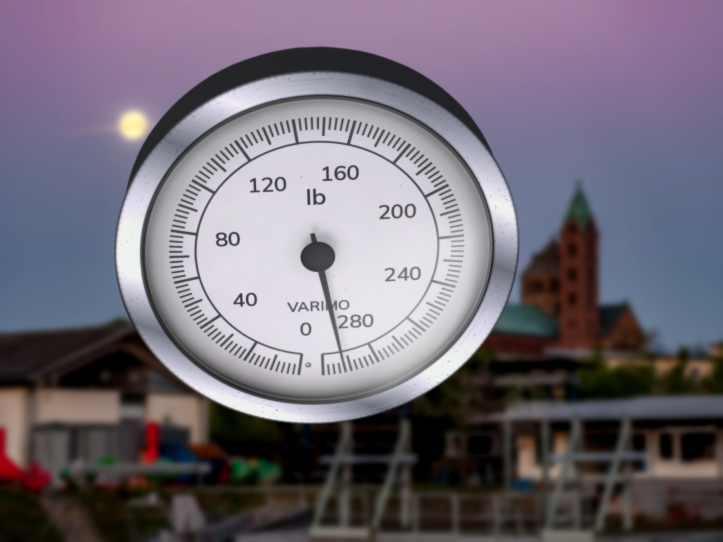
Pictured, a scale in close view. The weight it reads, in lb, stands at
292 lb
